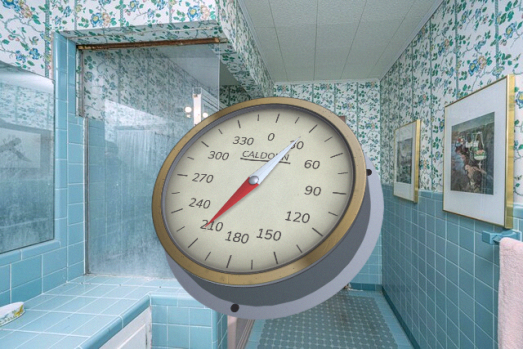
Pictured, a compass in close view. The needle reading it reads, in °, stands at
210 °
